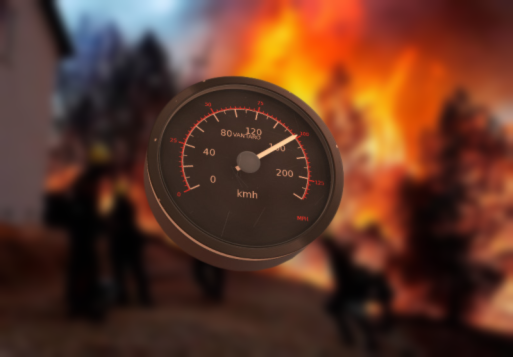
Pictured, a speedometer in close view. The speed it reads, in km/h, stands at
160 km/h
